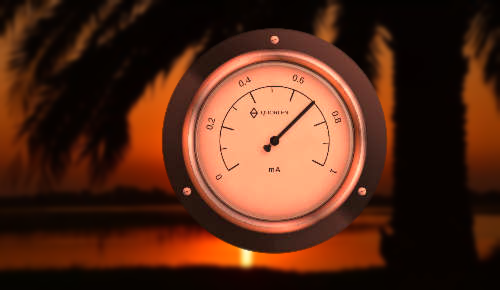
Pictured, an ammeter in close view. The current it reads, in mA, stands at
0.7 mA
